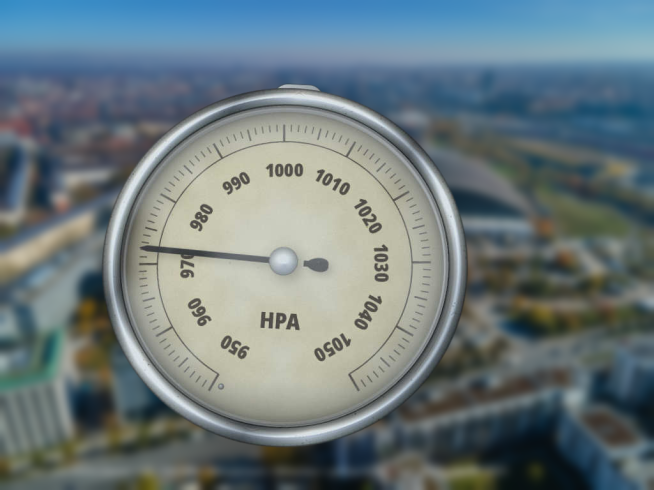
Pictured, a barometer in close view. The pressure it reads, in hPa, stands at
972 hPa
